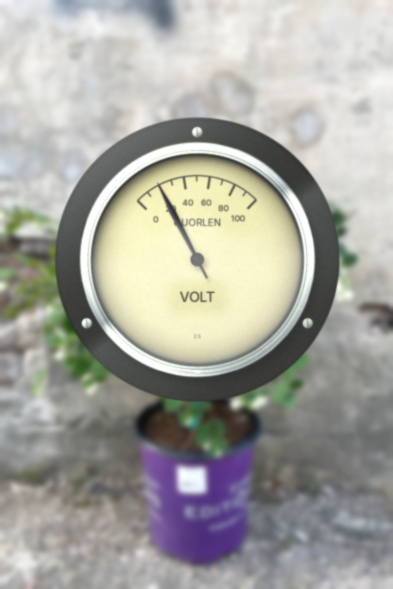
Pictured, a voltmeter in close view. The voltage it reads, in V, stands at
20 V
